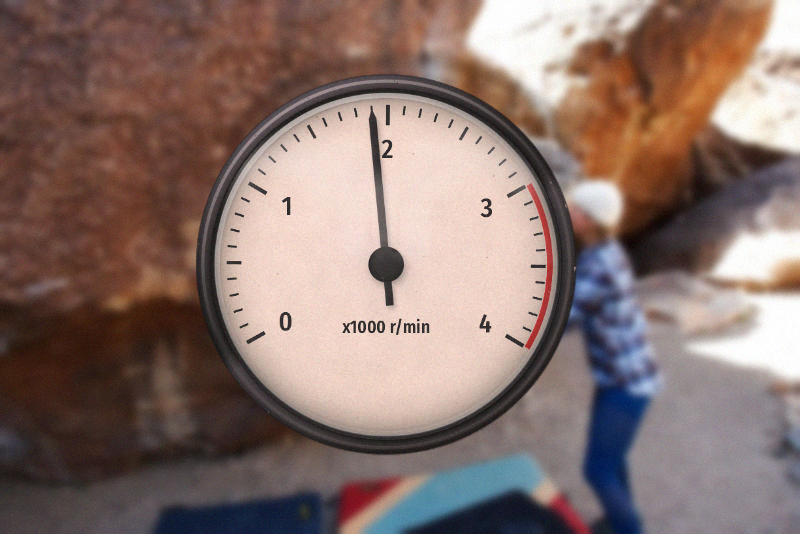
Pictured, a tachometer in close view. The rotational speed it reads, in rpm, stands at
1900 rpm
